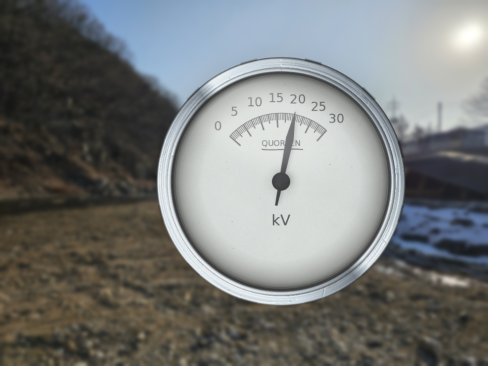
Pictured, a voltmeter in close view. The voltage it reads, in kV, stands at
20 kV
